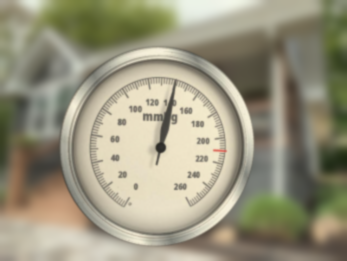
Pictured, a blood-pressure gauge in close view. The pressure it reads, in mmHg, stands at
140 mmHg
